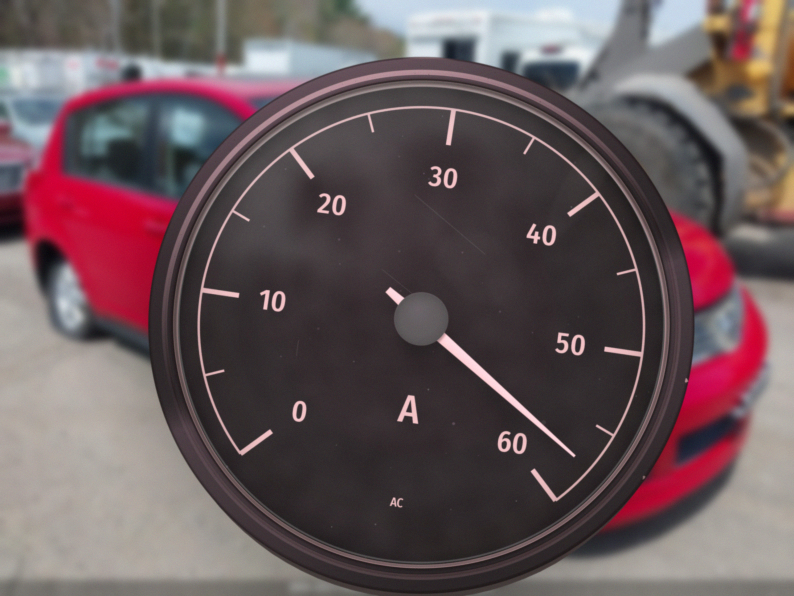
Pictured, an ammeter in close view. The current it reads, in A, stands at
57.5 A
